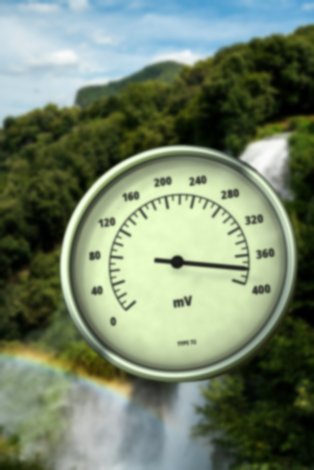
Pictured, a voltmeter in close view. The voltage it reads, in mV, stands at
380 mV
